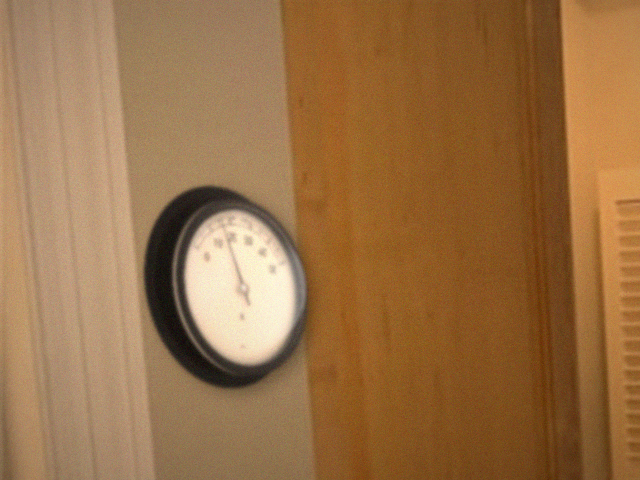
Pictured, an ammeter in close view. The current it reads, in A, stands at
15 A
